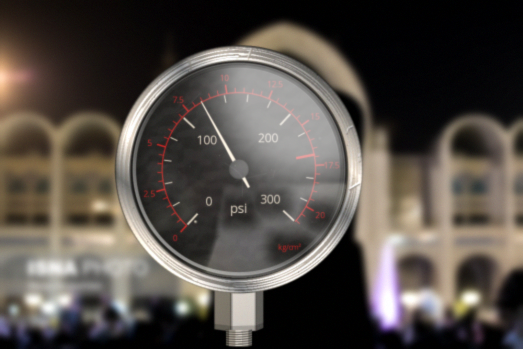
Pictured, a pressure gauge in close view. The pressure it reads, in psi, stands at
120 psi
